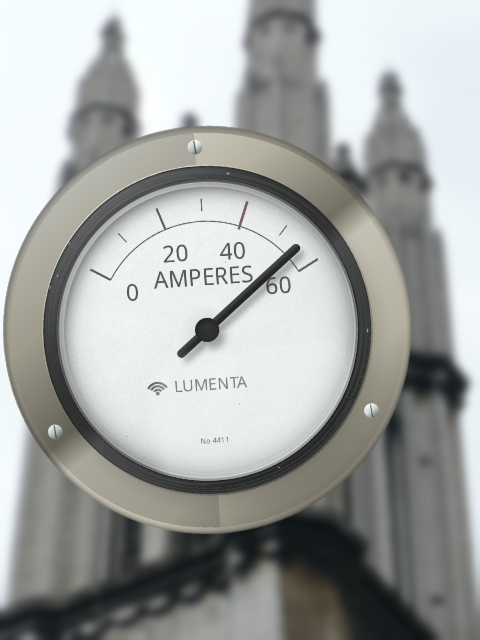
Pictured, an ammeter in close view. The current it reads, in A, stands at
55 A
